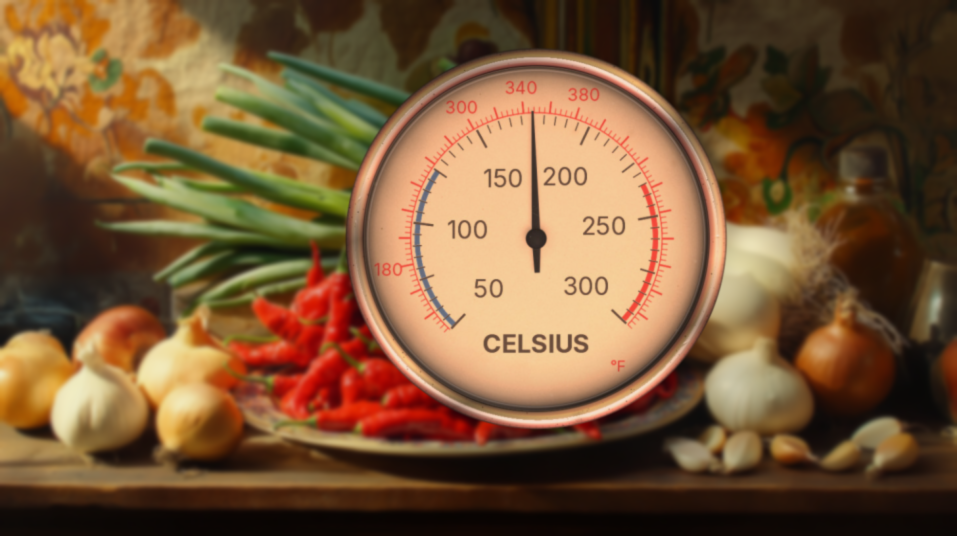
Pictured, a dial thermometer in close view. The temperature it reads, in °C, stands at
175 °C
